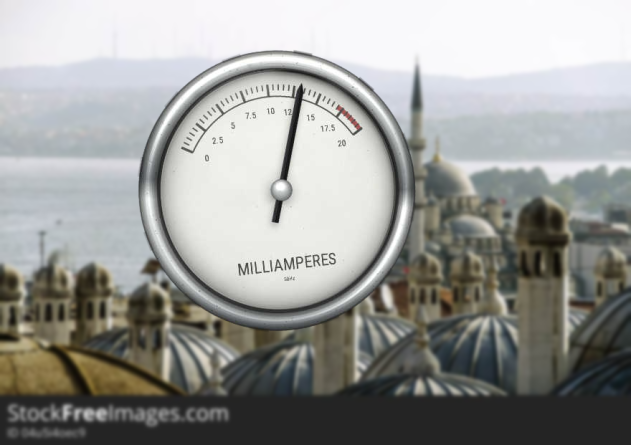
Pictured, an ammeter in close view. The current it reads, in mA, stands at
13 mA
